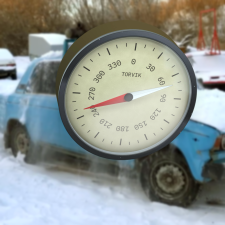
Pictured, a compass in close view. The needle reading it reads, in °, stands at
250 °
